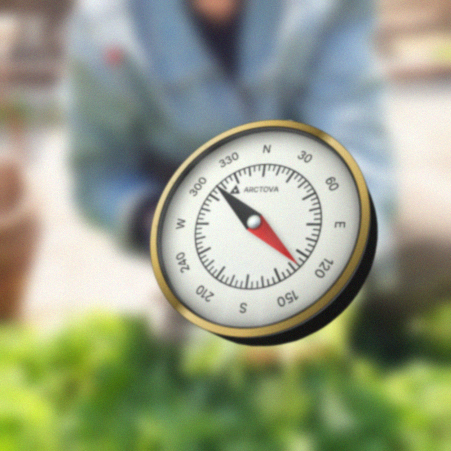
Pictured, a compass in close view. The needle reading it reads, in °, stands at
130 °
